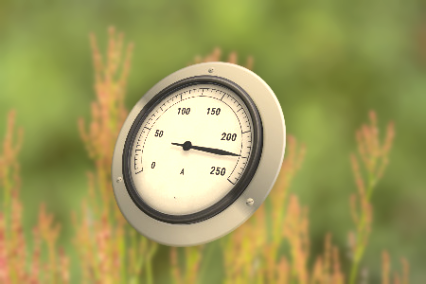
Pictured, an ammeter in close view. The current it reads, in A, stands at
225 A
